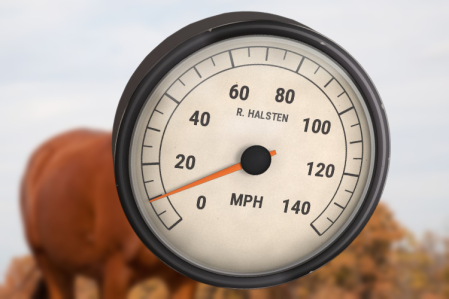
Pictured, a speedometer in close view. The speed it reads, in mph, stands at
10 mph
